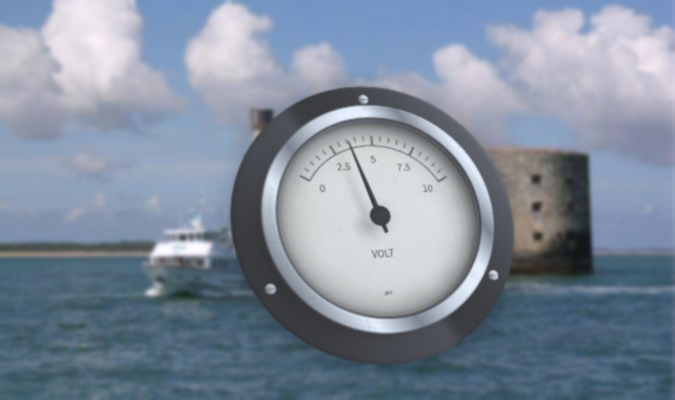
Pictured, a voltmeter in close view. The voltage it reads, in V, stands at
3.5 V
